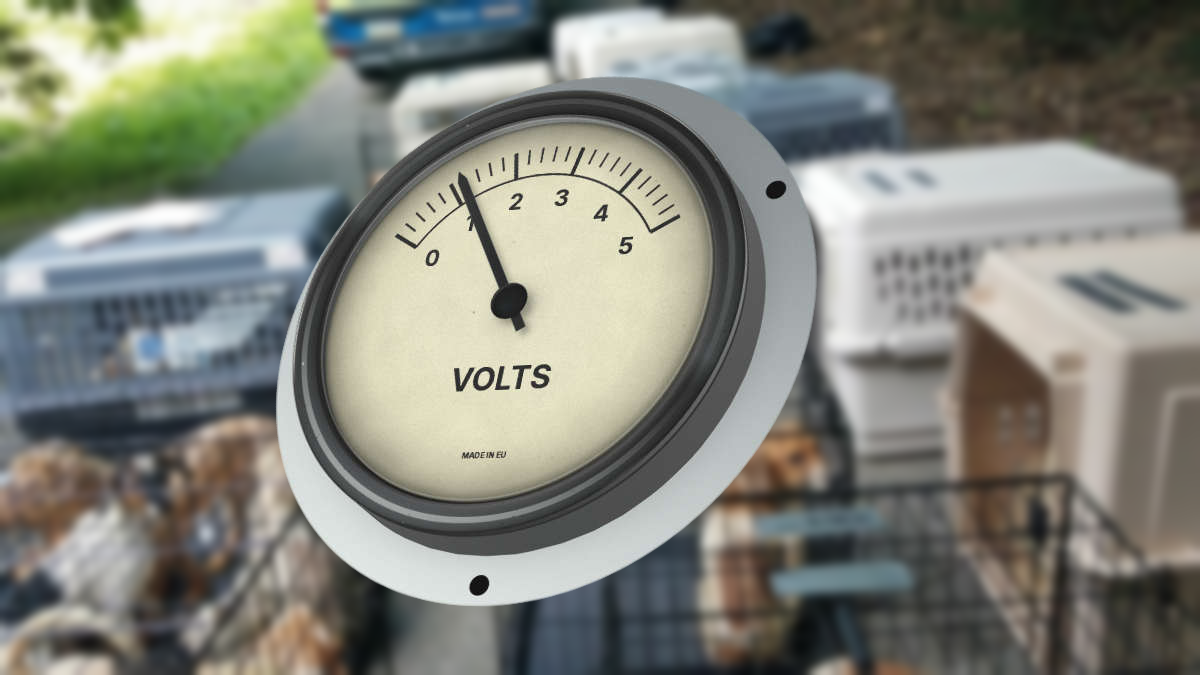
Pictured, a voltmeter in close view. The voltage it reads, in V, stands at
1.2 V
